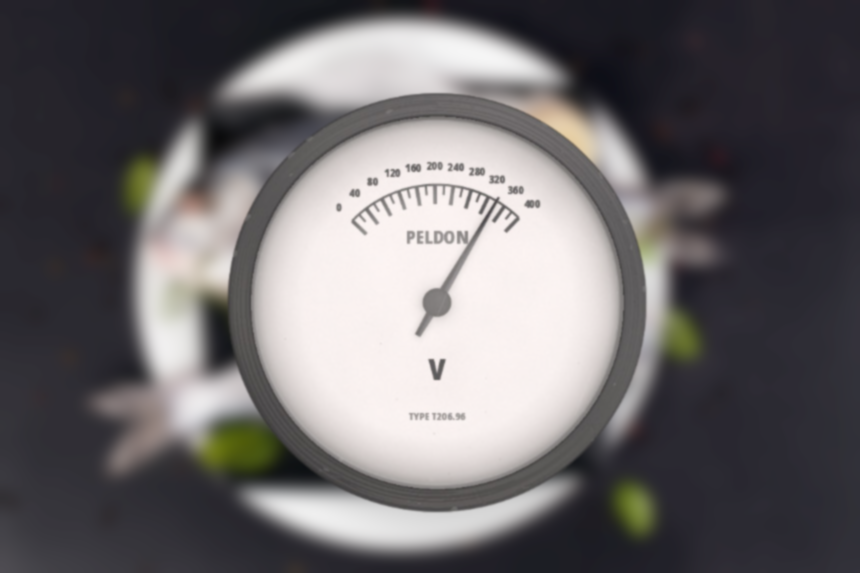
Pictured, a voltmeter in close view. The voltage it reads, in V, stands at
340 V
